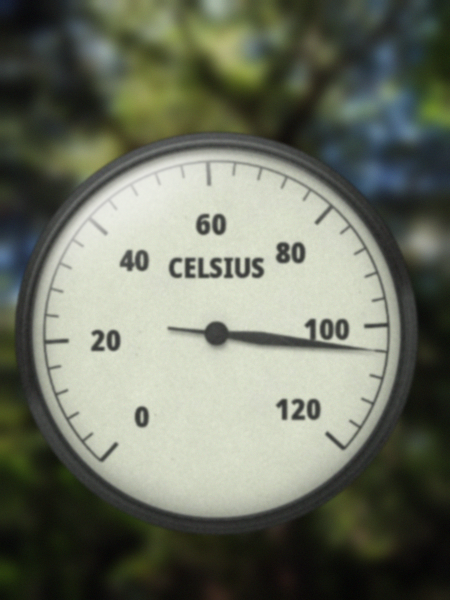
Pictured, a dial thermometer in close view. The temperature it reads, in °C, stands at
104 °C
